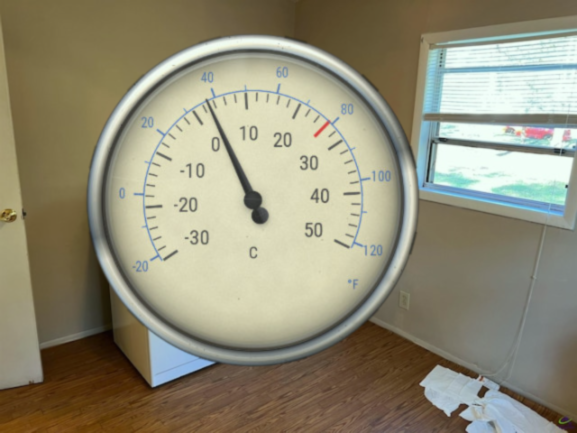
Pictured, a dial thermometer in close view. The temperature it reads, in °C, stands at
3 °C
